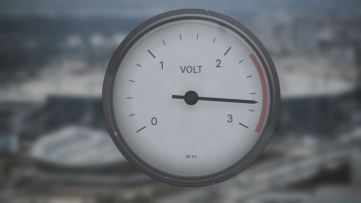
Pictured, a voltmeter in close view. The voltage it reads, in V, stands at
2.7 V
